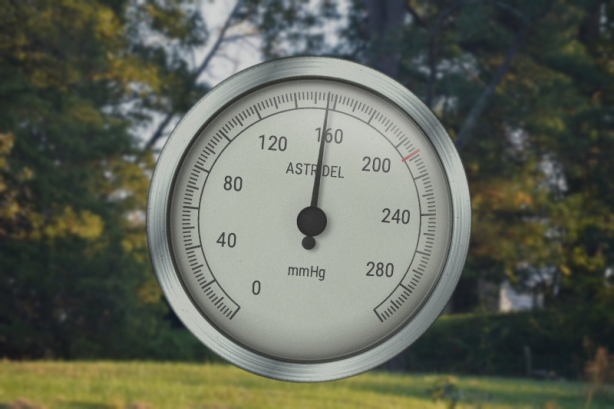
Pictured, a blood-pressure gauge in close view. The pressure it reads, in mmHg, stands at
156 mmHg
